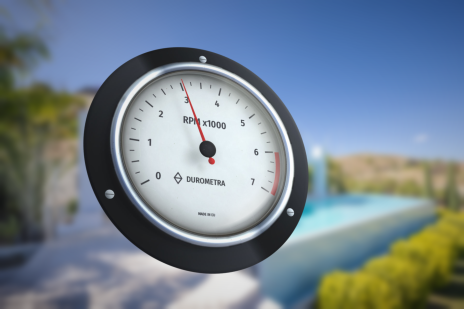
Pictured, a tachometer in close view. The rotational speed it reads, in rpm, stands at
3000 rpm
